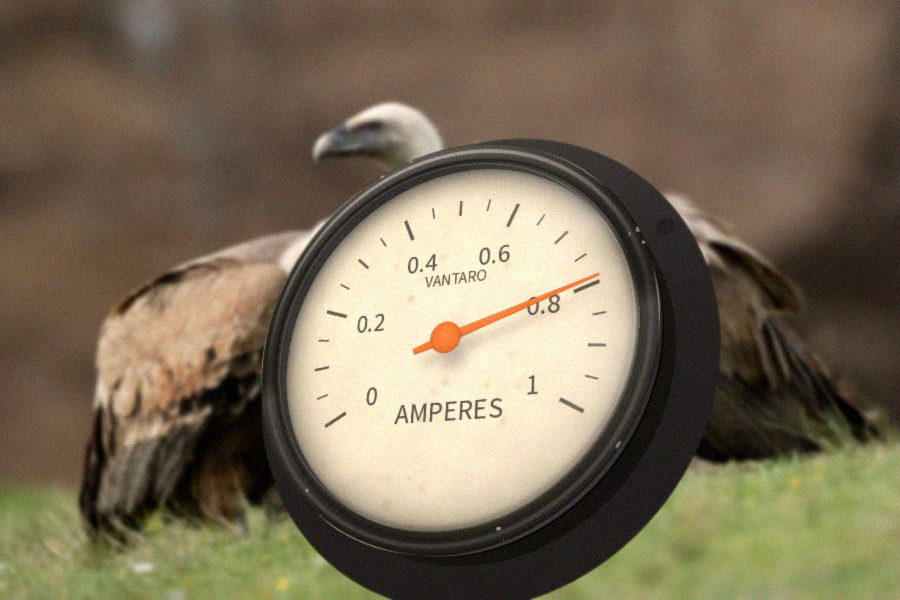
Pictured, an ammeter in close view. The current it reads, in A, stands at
0.8 A
